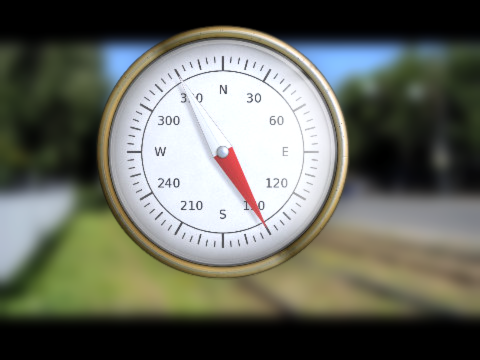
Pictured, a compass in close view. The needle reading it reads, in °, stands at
150 °
